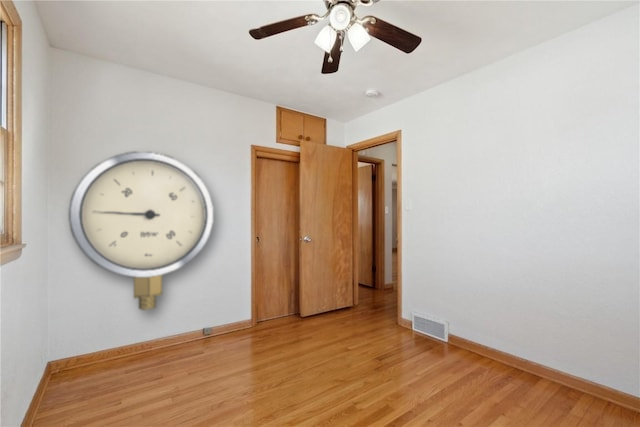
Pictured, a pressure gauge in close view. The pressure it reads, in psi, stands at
10 psi
